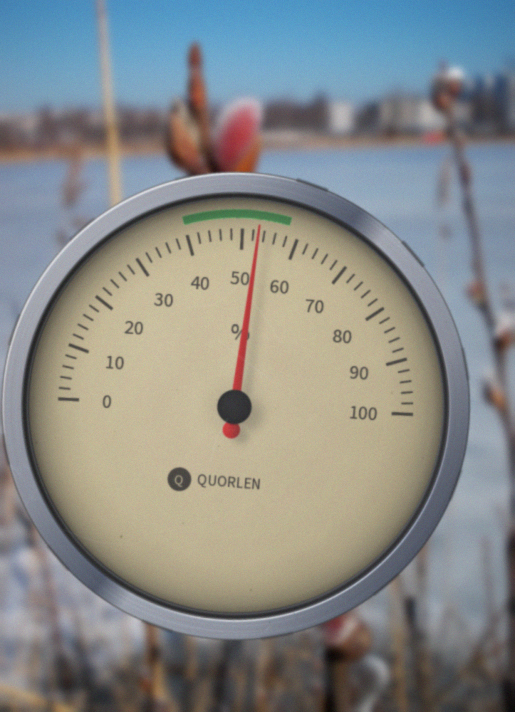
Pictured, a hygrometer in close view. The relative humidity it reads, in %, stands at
53 %
